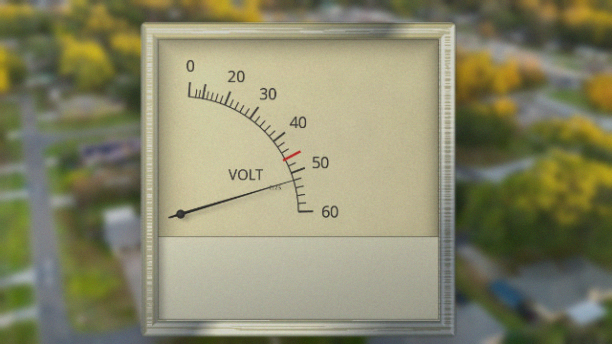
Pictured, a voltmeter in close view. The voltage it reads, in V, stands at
52 V
